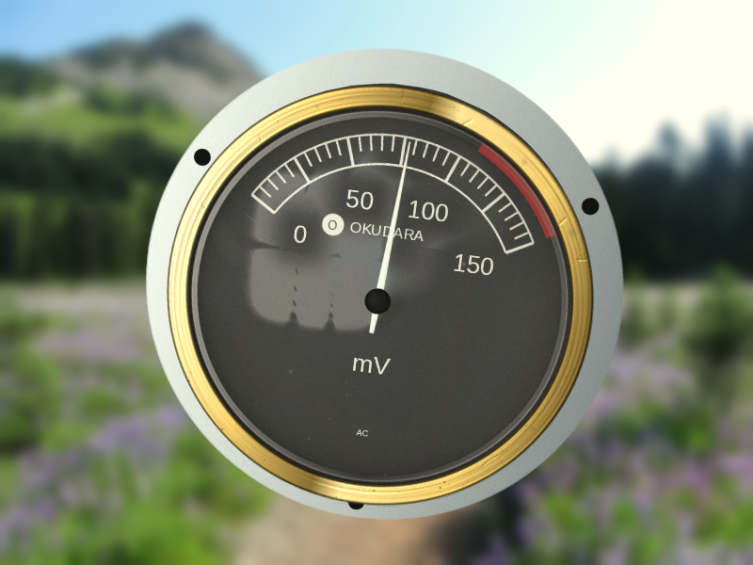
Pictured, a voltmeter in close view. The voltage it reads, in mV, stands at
77.5 mV
